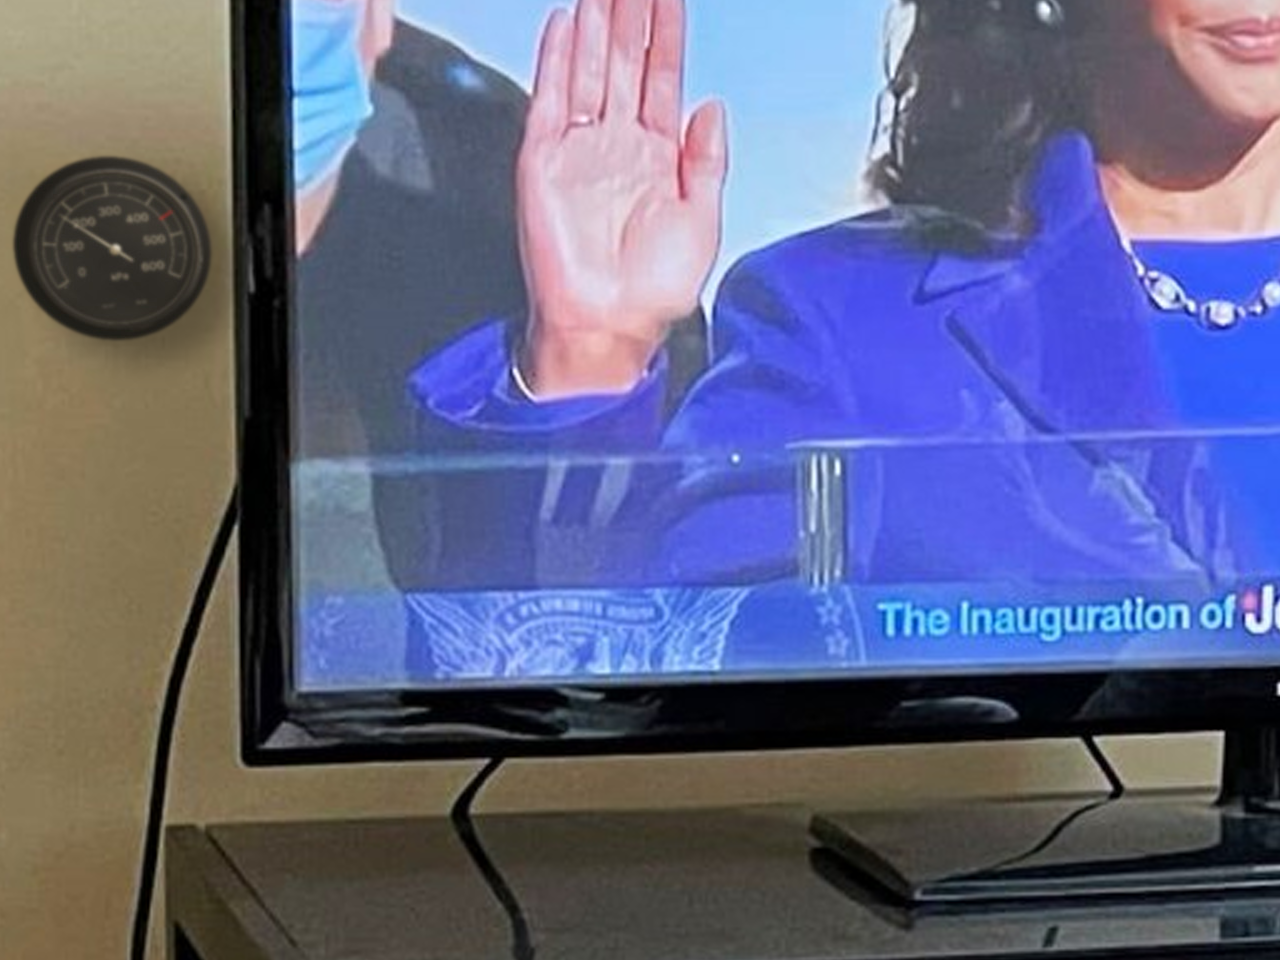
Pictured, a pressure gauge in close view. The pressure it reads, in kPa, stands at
175 kPa
